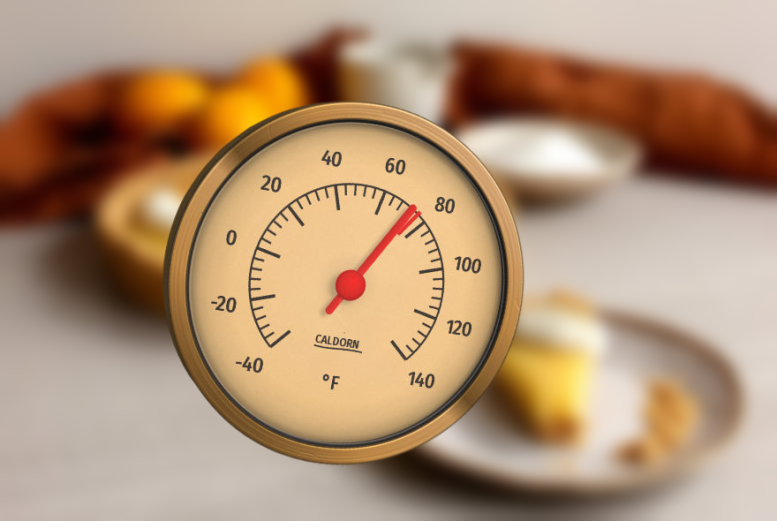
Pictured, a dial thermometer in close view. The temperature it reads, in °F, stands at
72 °F
